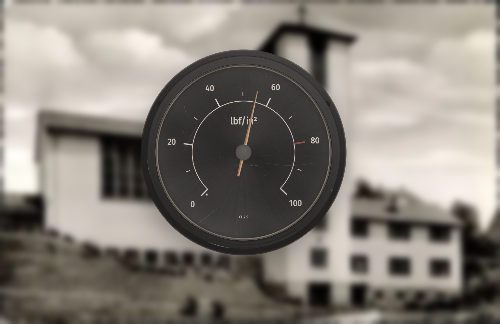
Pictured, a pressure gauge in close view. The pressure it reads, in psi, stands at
55 psi
